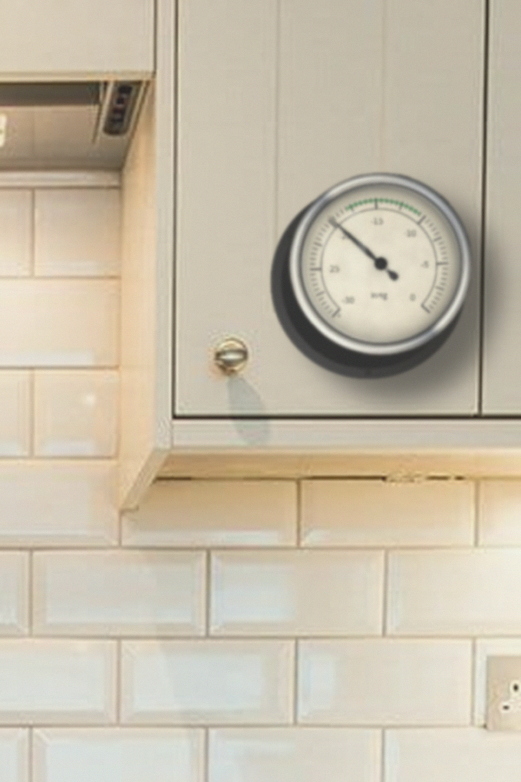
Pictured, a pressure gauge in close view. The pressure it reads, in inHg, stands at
-20 inHg
